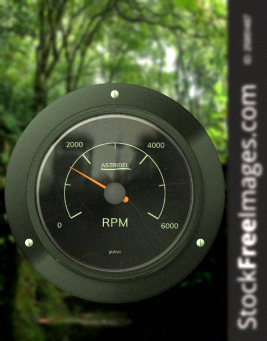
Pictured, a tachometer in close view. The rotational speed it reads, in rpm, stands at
1500 rpm
